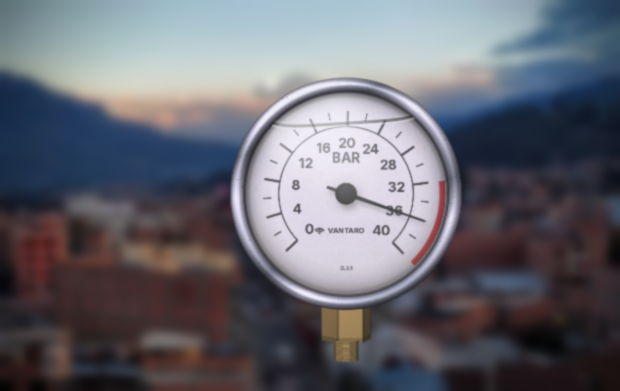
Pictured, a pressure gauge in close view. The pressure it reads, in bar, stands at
36 bar
